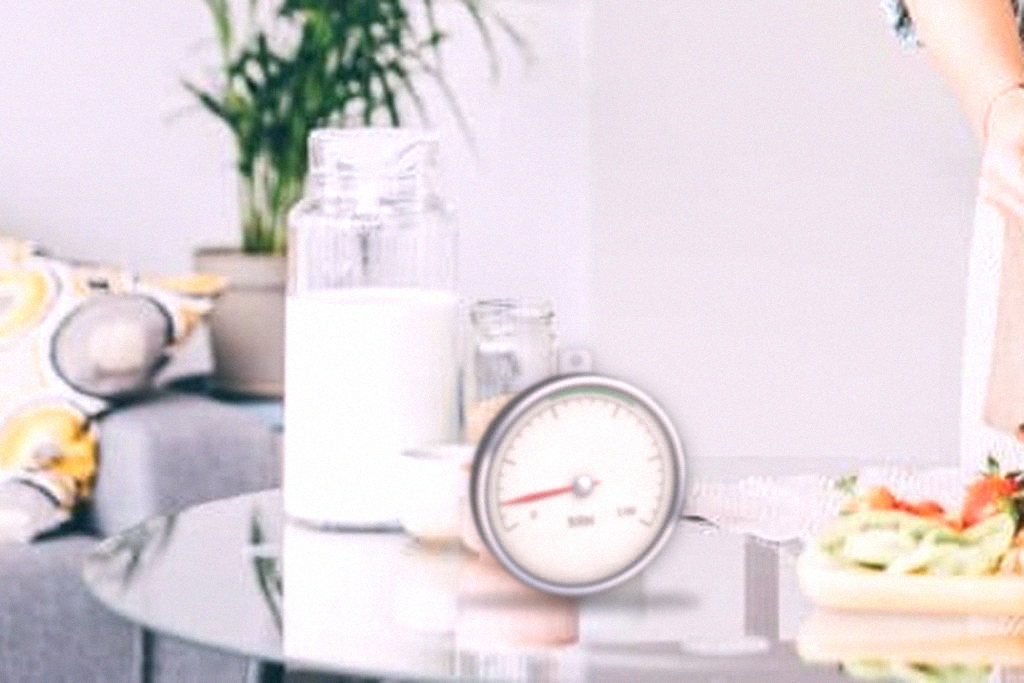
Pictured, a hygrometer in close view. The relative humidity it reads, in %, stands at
8 %
